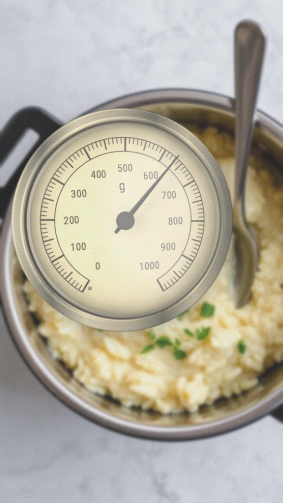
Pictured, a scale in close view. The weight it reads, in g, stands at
630 g
